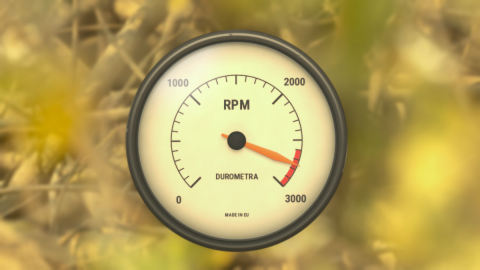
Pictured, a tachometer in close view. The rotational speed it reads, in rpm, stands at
2750 rpm
